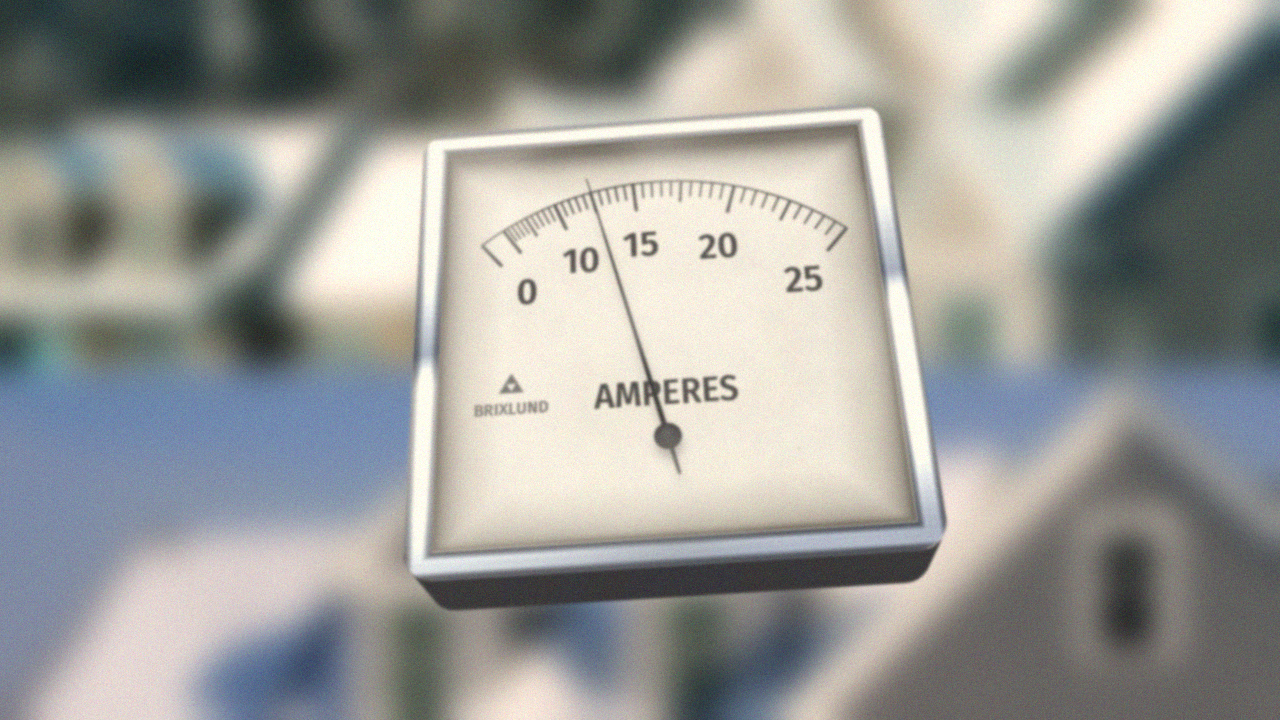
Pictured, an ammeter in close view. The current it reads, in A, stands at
12.5 A
